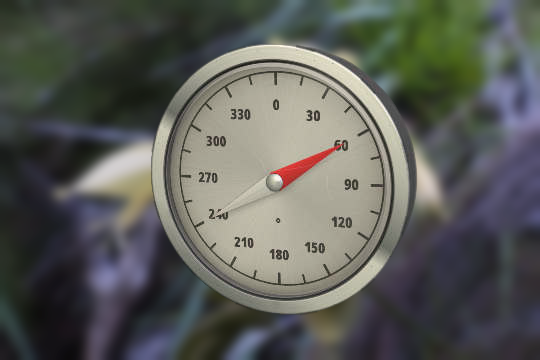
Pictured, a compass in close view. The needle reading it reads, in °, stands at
60 °
